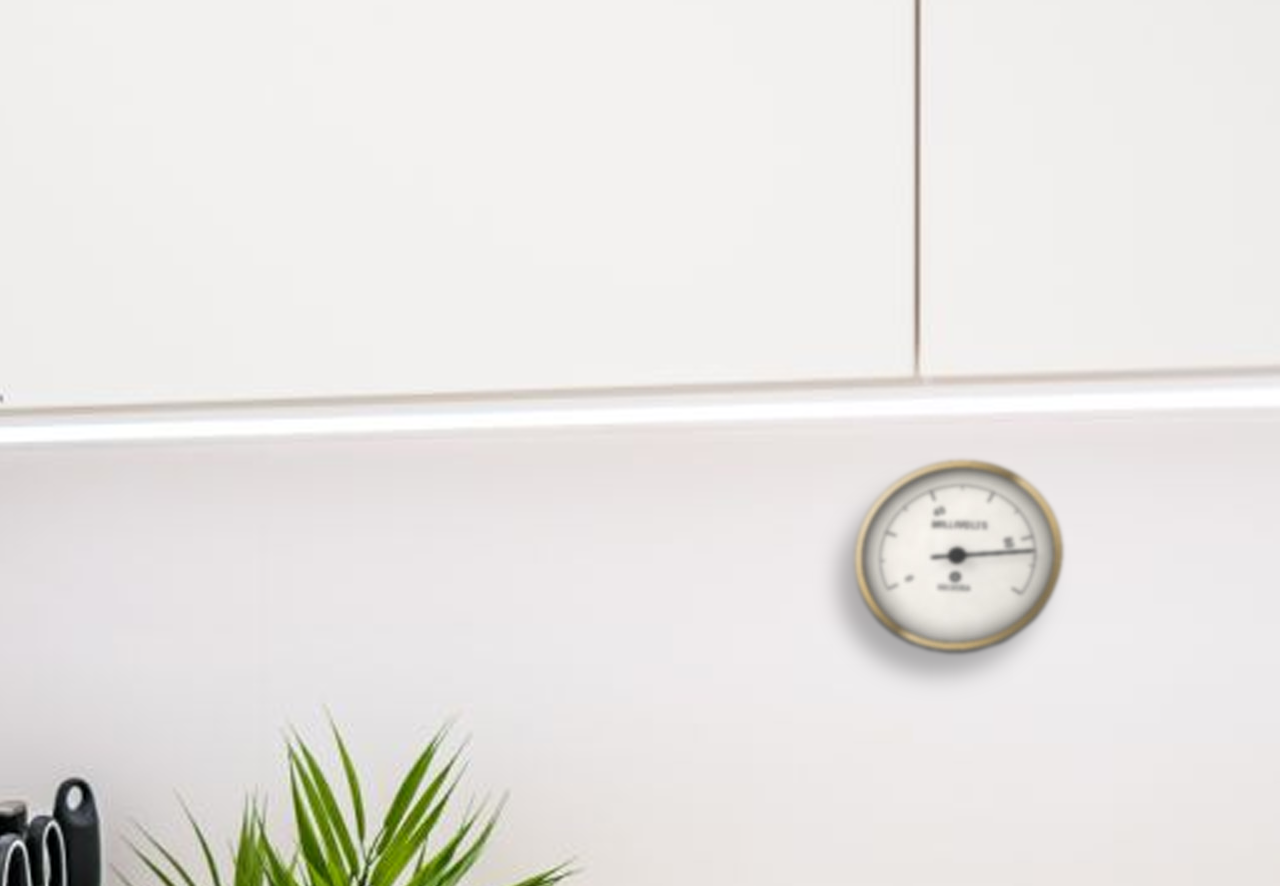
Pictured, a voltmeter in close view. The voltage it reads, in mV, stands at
85 mV
